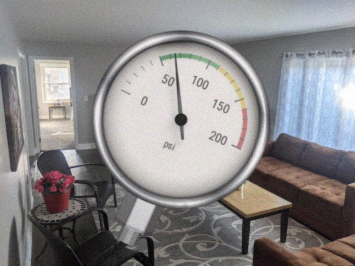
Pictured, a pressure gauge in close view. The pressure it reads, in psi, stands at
65 psi
